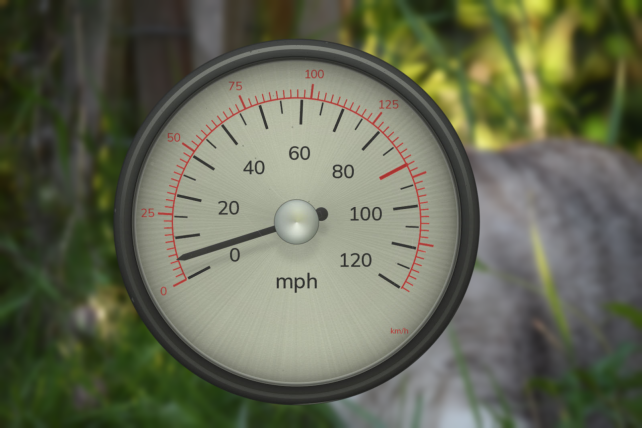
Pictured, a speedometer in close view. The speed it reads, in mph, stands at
5 mph
